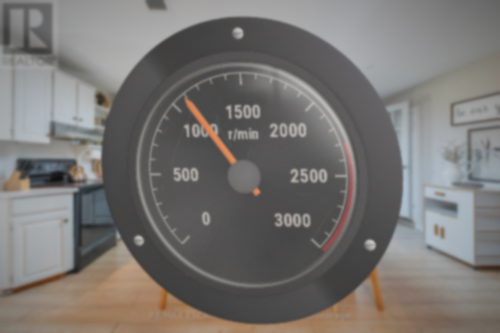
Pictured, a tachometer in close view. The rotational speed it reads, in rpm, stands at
1100 rpm
